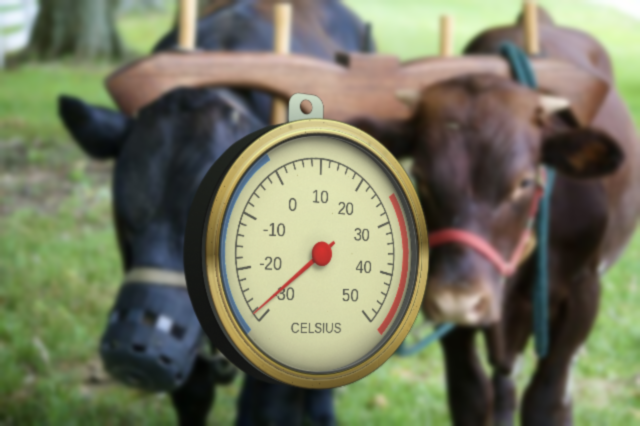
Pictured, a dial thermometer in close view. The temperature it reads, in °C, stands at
-28 °C
